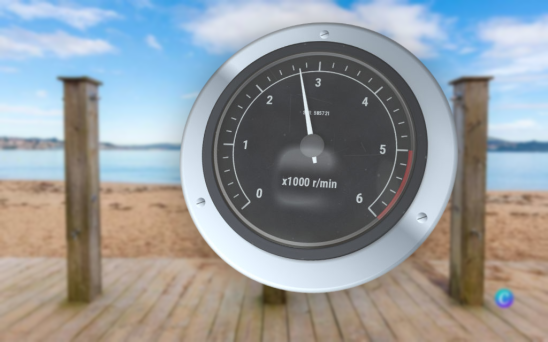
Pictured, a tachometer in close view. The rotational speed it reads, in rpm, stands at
2700 rpm
